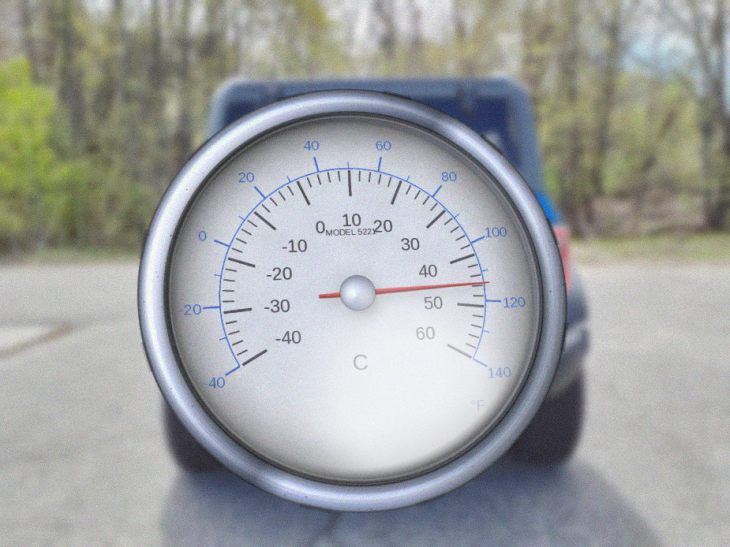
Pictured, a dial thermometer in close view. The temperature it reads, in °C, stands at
46 °C
